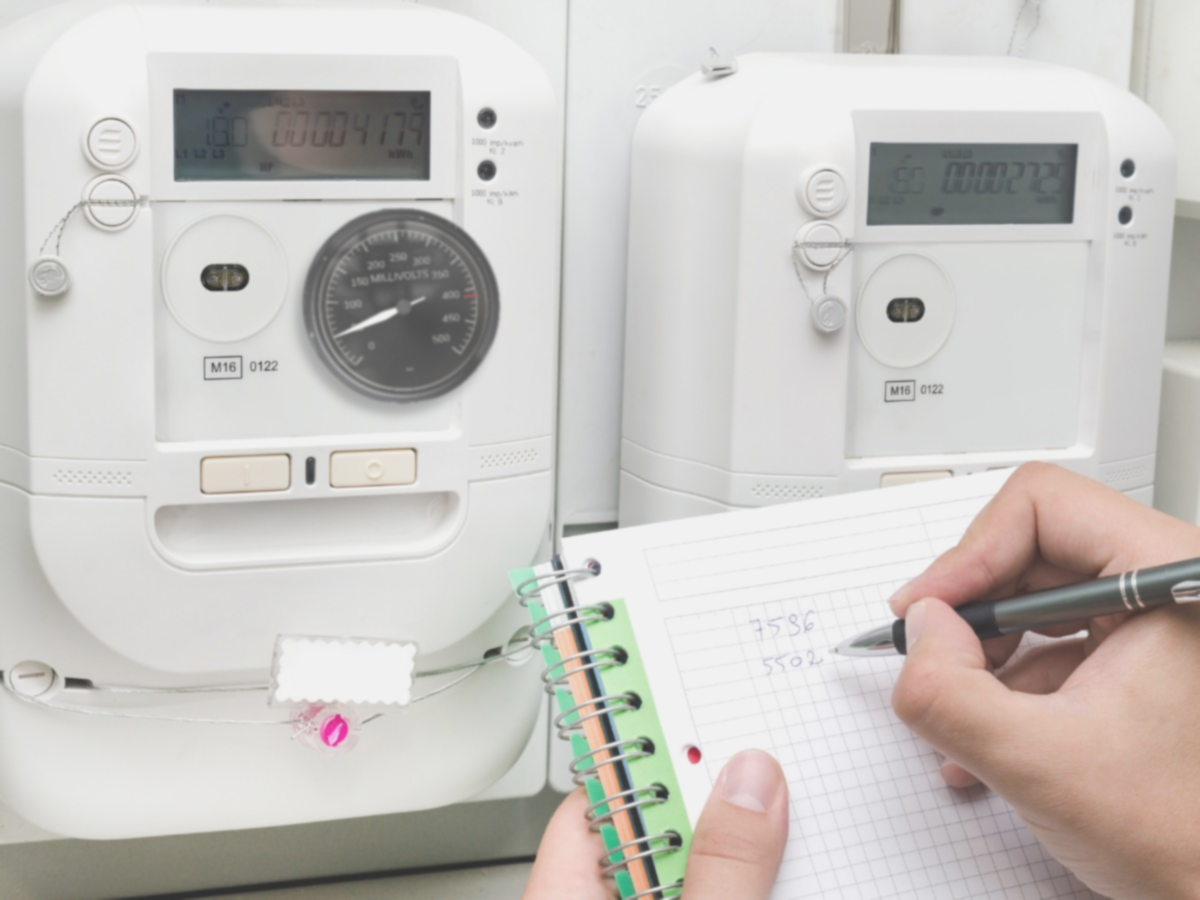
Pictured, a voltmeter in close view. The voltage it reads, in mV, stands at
50 mV
